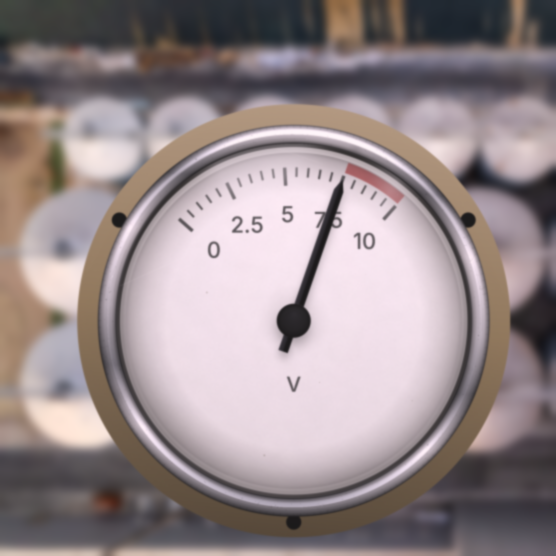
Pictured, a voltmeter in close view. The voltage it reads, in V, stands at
7.5 V
